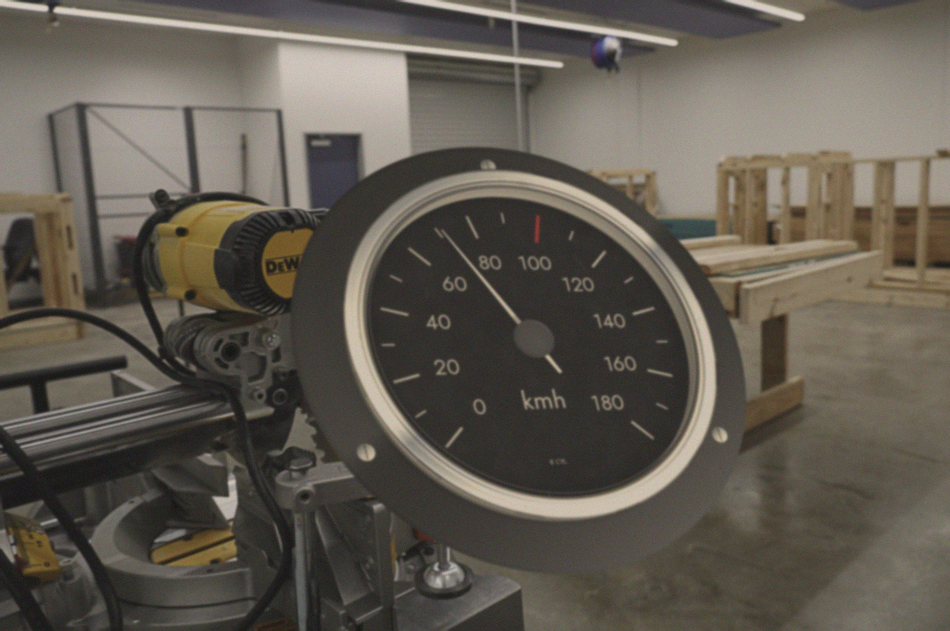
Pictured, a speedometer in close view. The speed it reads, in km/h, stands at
70 km/h
